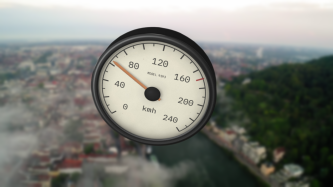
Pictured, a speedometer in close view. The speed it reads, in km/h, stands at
65 km/h
